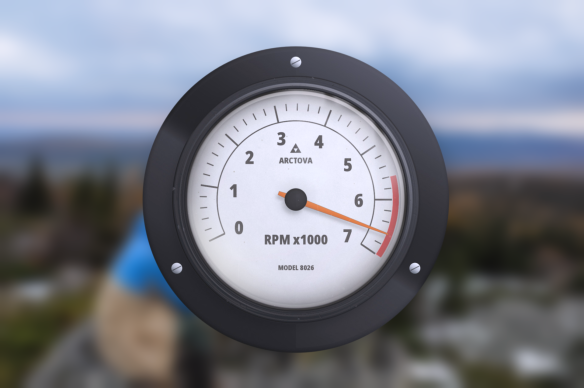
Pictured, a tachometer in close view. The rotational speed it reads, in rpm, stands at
6600 rpm
